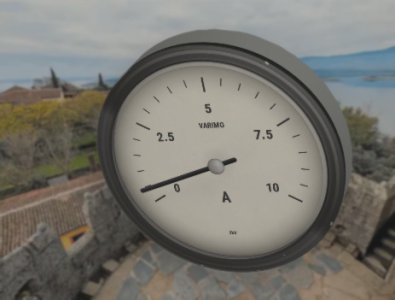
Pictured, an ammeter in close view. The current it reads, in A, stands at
0.5 A
